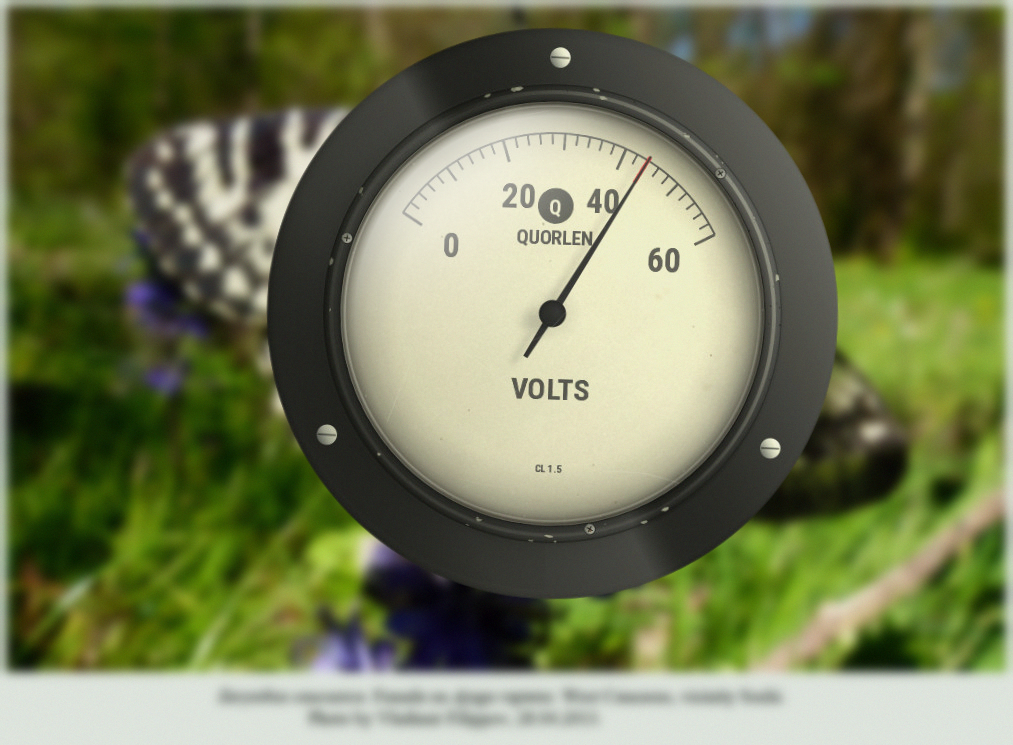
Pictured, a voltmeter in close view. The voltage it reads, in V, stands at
44 V
